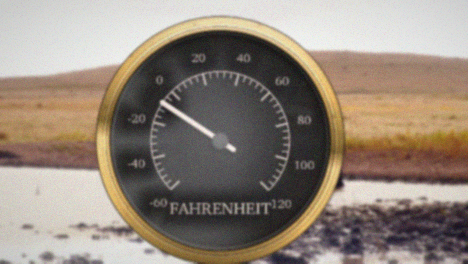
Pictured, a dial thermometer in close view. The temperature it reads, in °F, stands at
-8 °F
